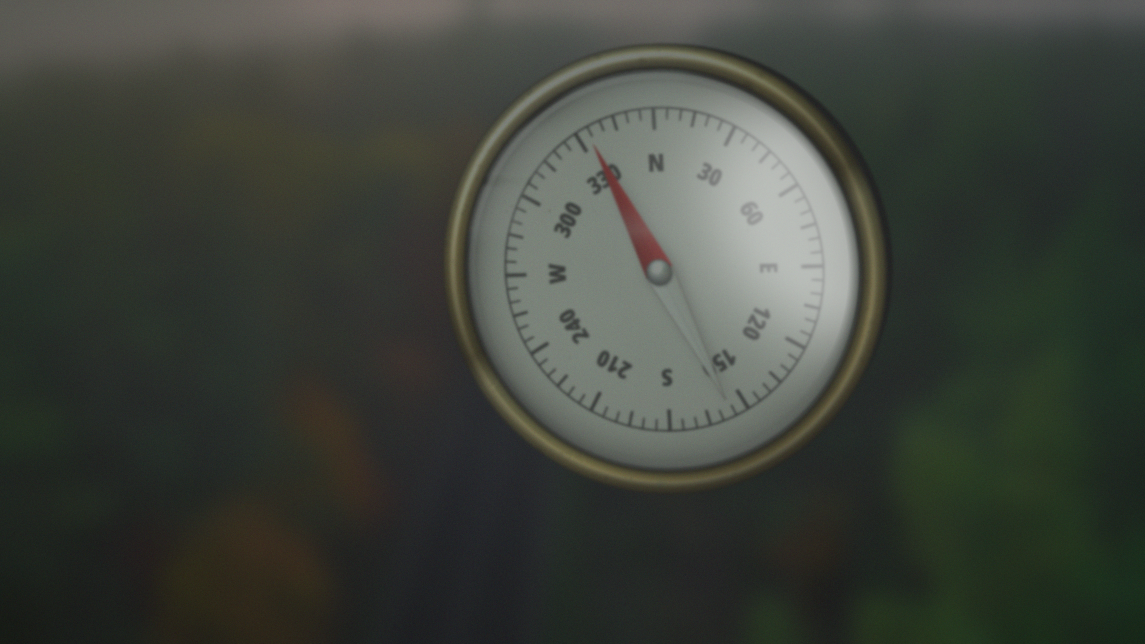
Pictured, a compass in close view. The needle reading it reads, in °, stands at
335 °
